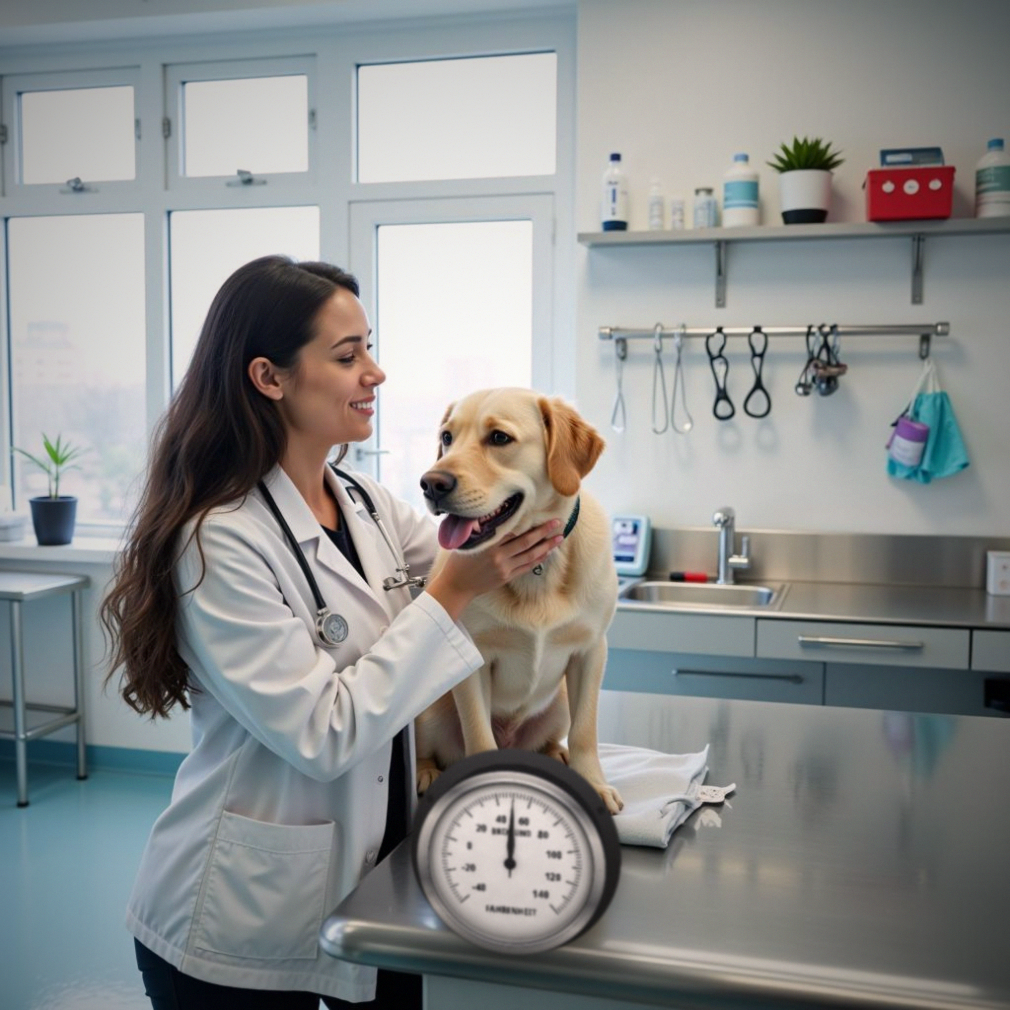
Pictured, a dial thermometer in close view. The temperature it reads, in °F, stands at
50 °F
